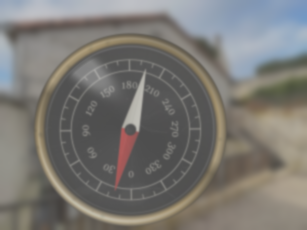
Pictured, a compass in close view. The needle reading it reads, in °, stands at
15 °
